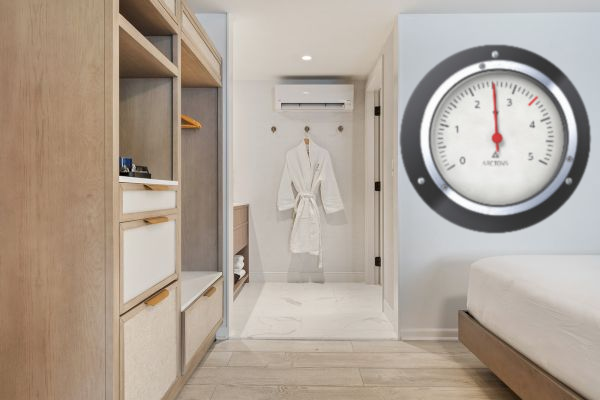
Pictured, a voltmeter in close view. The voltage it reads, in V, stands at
2.5 V
